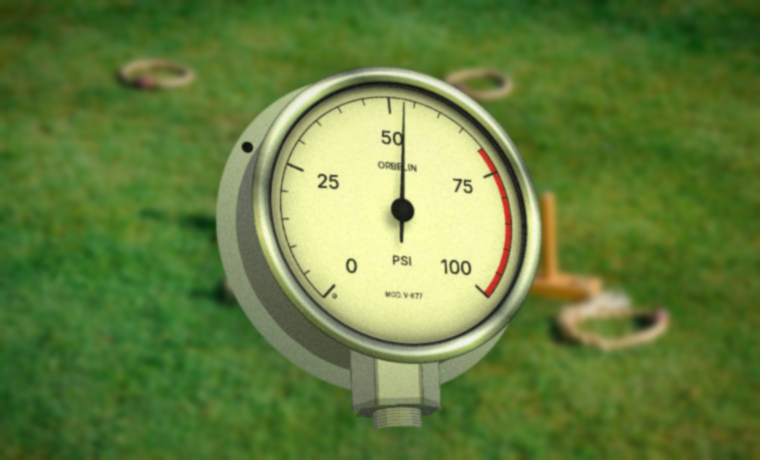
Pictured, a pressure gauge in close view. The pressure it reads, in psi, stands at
52.5 psi
